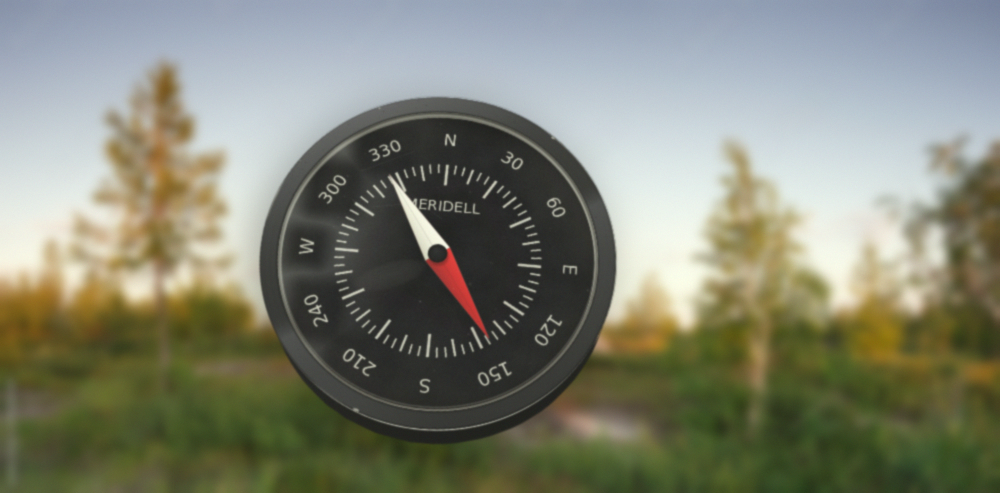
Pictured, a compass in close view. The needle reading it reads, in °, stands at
145 °
